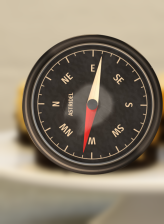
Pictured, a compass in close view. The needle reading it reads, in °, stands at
280 °
